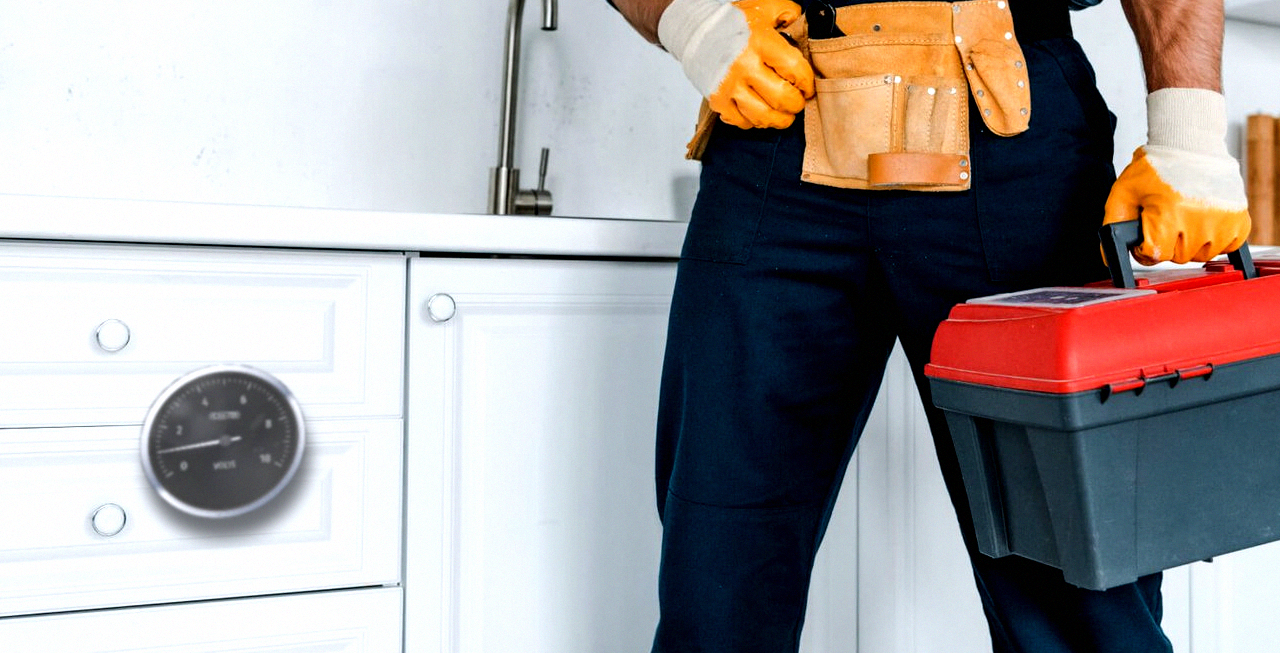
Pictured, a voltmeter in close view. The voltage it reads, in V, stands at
1 V
